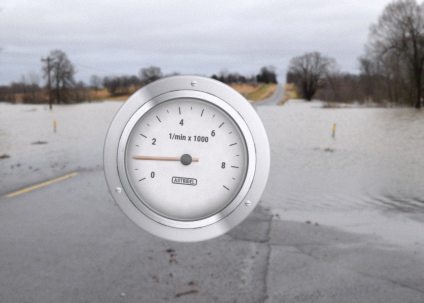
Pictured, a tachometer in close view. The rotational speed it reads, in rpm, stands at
1000 rpm
